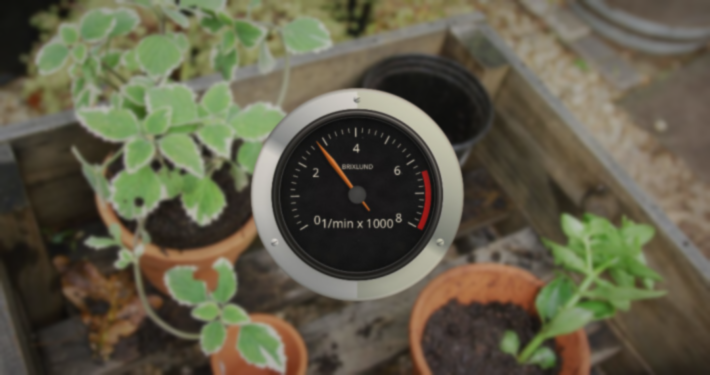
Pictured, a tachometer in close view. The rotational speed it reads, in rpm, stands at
2800 rpm
